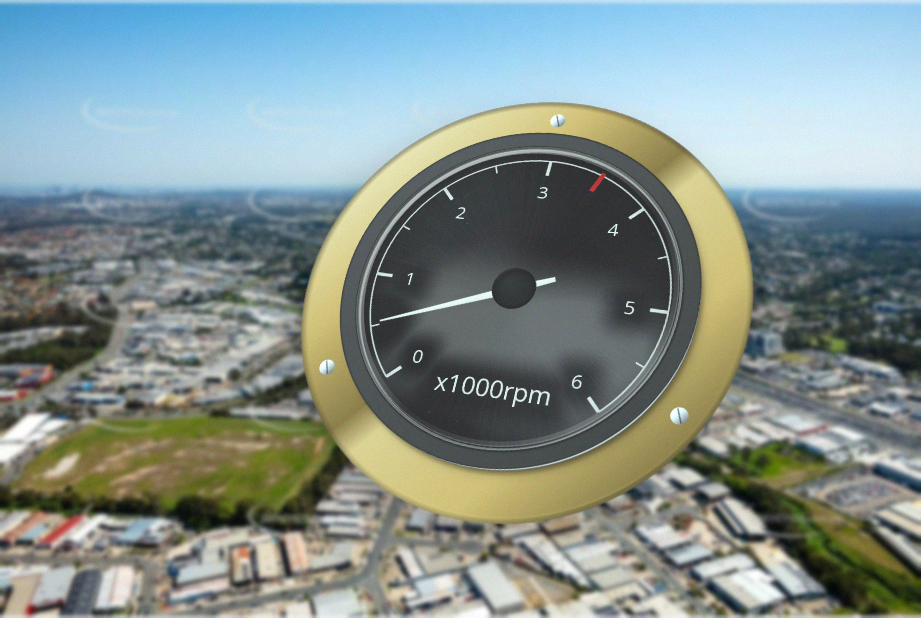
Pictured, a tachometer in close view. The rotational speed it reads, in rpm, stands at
500 rpm
